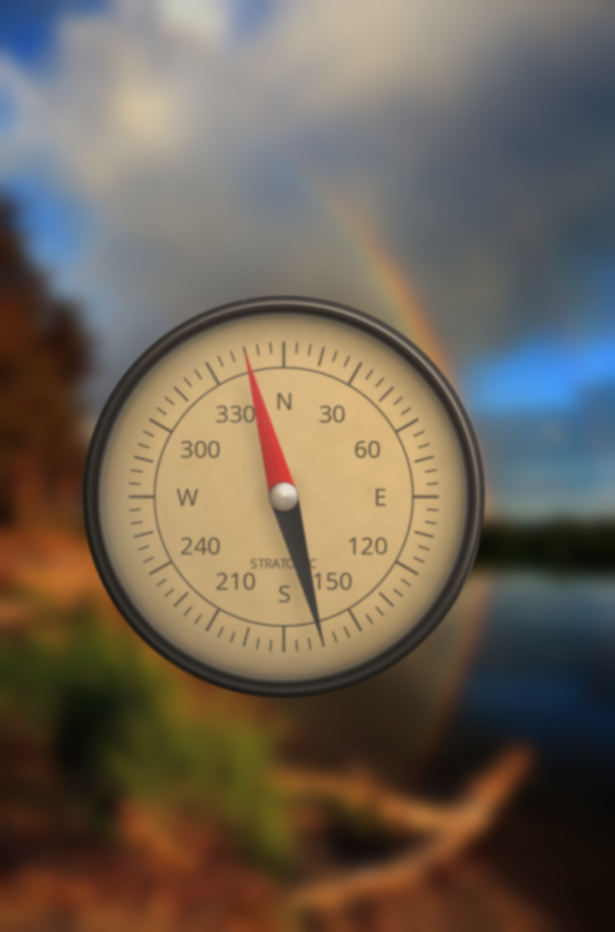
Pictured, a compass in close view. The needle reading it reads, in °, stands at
345 °
